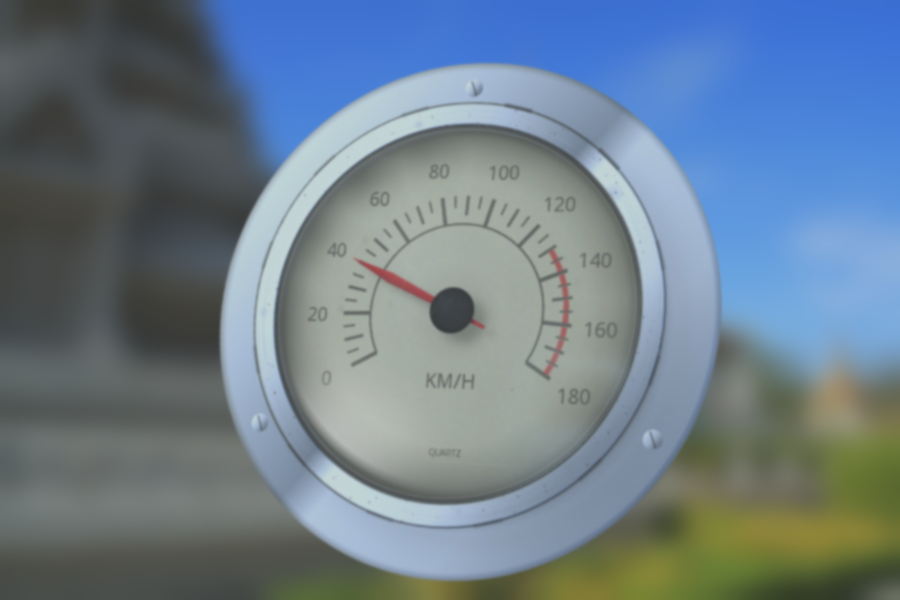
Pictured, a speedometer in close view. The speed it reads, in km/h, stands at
40 km/h
